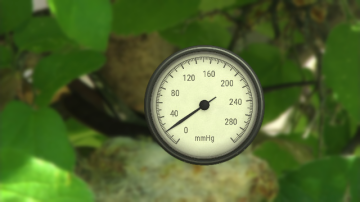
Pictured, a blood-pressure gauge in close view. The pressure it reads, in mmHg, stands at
20 mmHg
